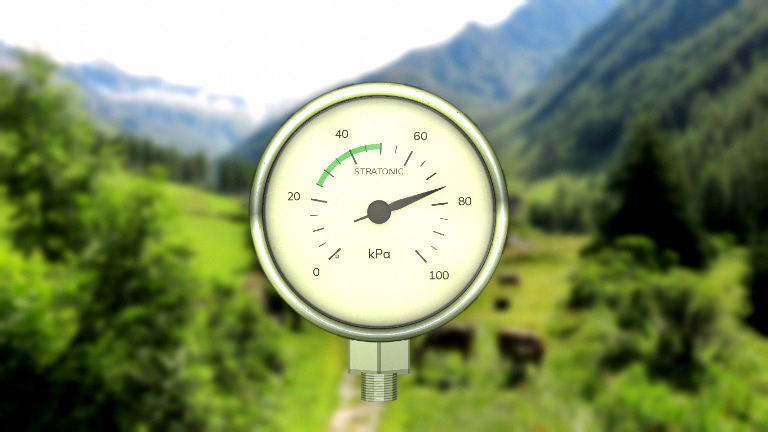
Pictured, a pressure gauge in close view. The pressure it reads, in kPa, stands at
75 kPa
